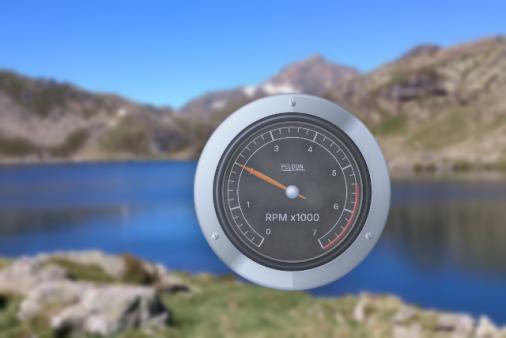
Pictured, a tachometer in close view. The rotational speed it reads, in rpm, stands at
2000 rpm
